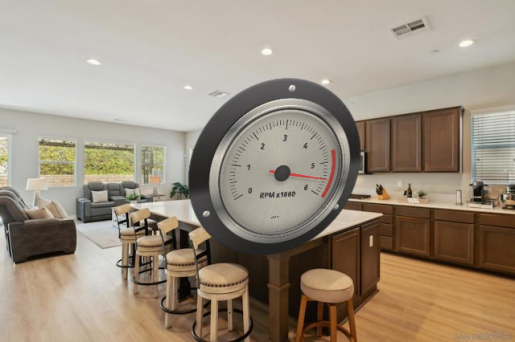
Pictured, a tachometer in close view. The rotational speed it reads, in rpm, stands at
5500 rpm
